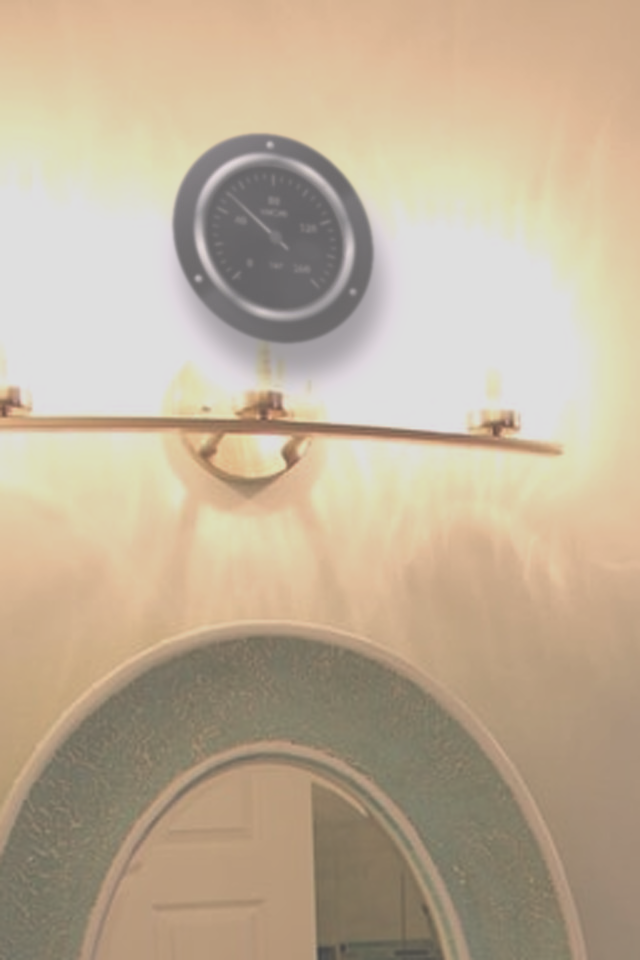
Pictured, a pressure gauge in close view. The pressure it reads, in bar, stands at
50 bar
